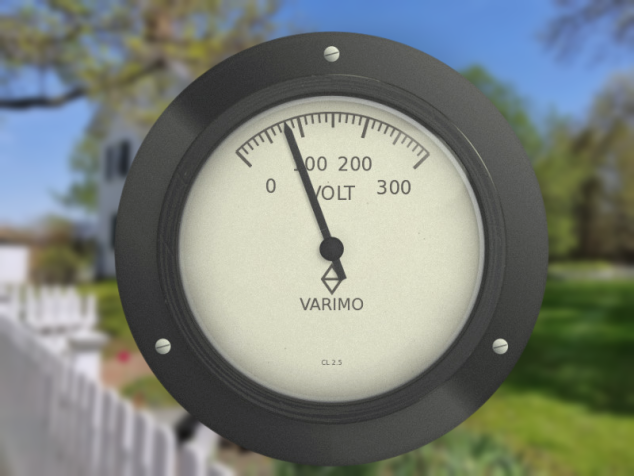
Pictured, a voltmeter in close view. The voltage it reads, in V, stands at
80 V
